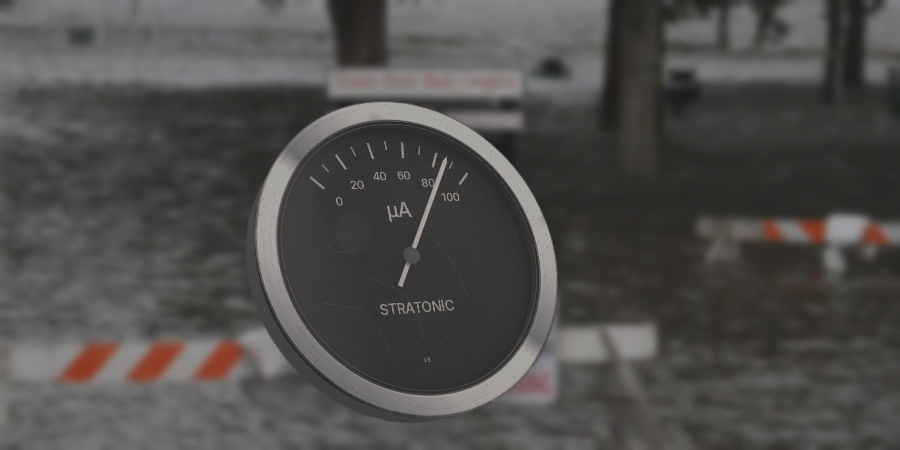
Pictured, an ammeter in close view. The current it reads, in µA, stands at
85 µA
